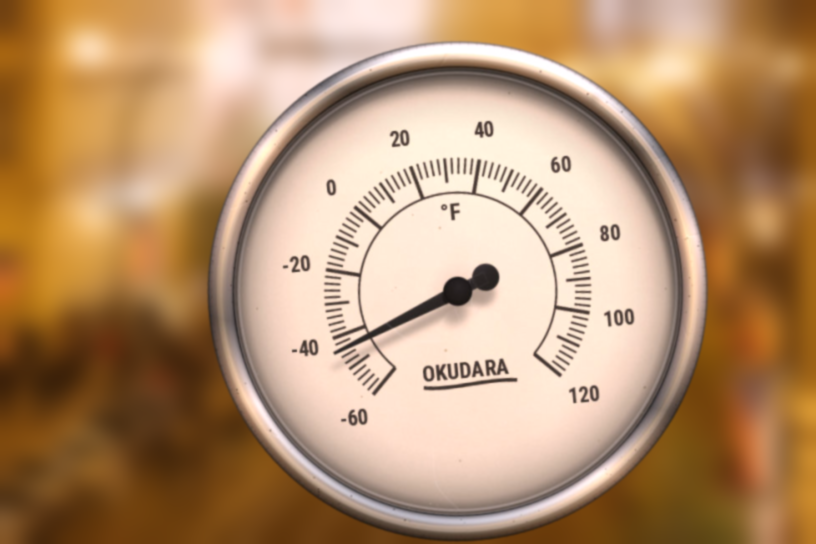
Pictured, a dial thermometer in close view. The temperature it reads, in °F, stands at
-44 °F
